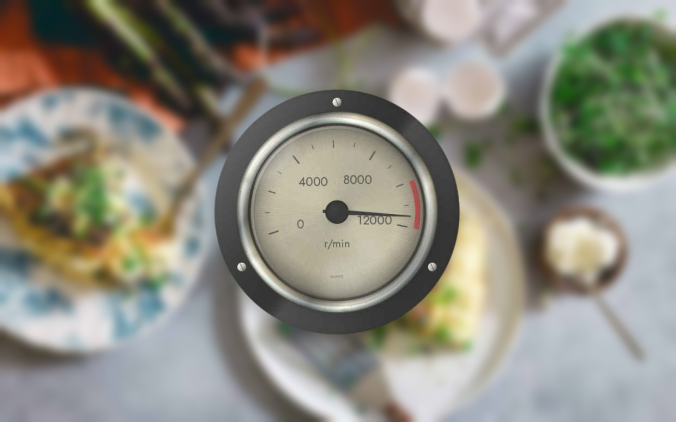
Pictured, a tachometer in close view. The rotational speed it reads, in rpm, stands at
11500 rpm
